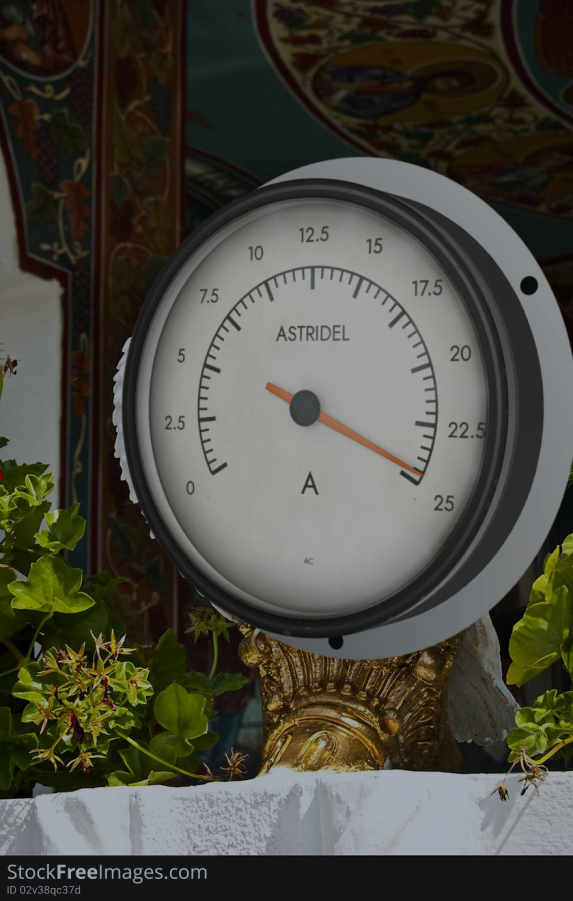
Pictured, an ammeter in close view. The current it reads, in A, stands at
24.5 A
